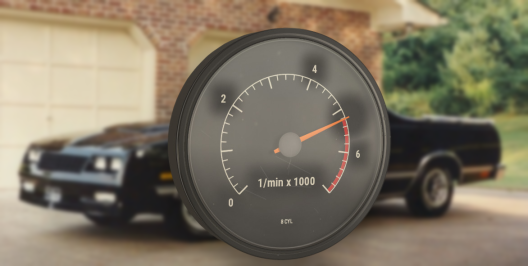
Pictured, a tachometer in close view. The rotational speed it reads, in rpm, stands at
5200 rpm
